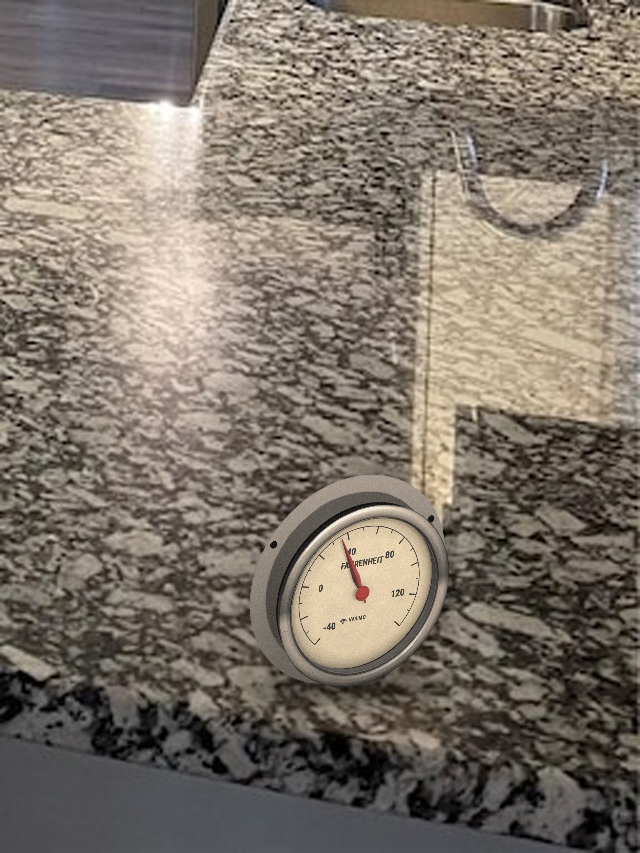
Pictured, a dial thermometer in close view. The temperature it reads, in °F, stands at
35 °F
